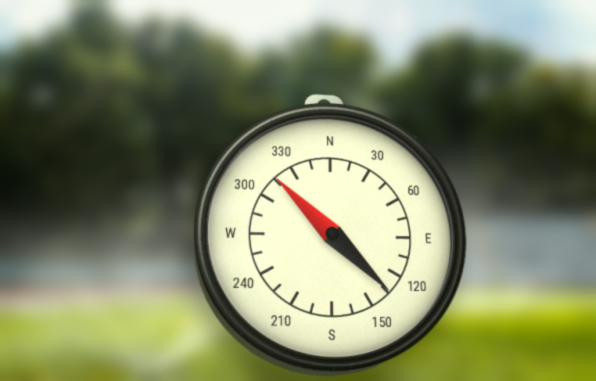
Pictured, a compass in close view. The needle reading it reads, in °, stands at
315 °
